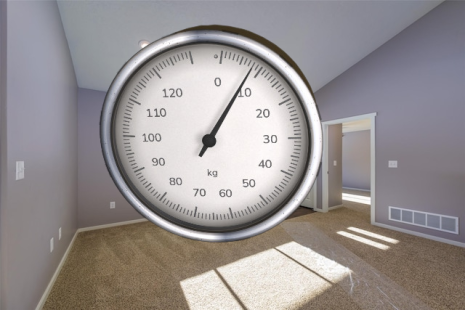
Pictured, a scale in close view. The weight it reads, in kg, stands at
8 kg
